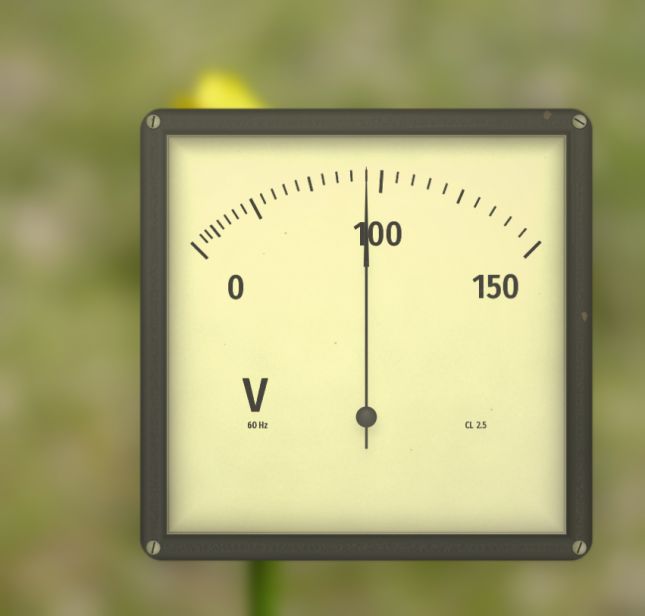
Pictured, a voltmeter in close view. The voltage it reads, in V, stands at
95 V
